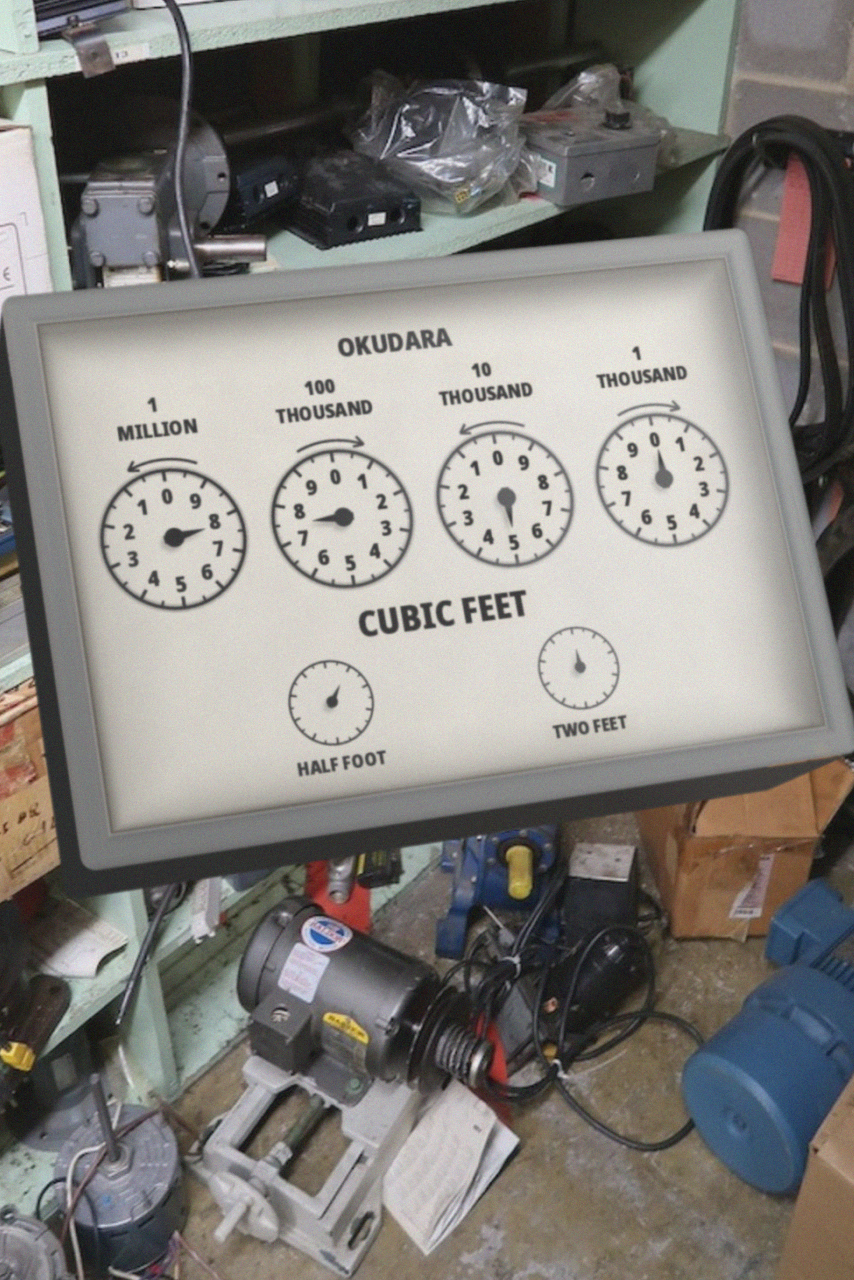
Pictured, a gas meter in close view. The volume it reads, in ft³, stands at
775000 ft³
